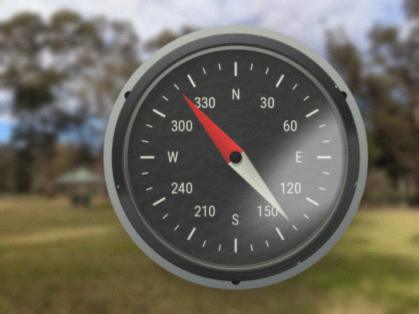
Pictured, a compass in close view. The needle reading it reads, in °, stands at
320 °
